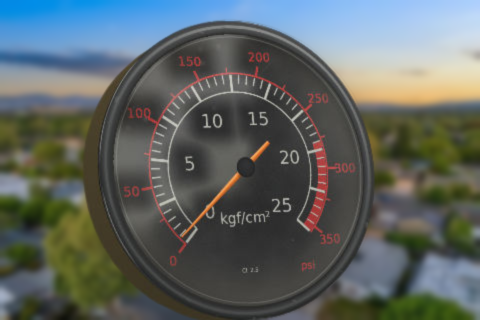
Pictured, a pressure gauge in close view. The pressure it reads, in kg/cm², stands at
0.5 kg/cm²
